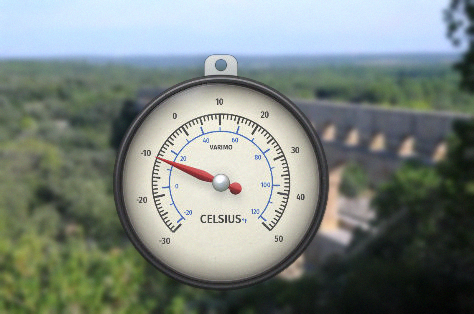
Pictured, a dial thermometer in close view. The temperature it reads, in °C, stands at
-10 °C
